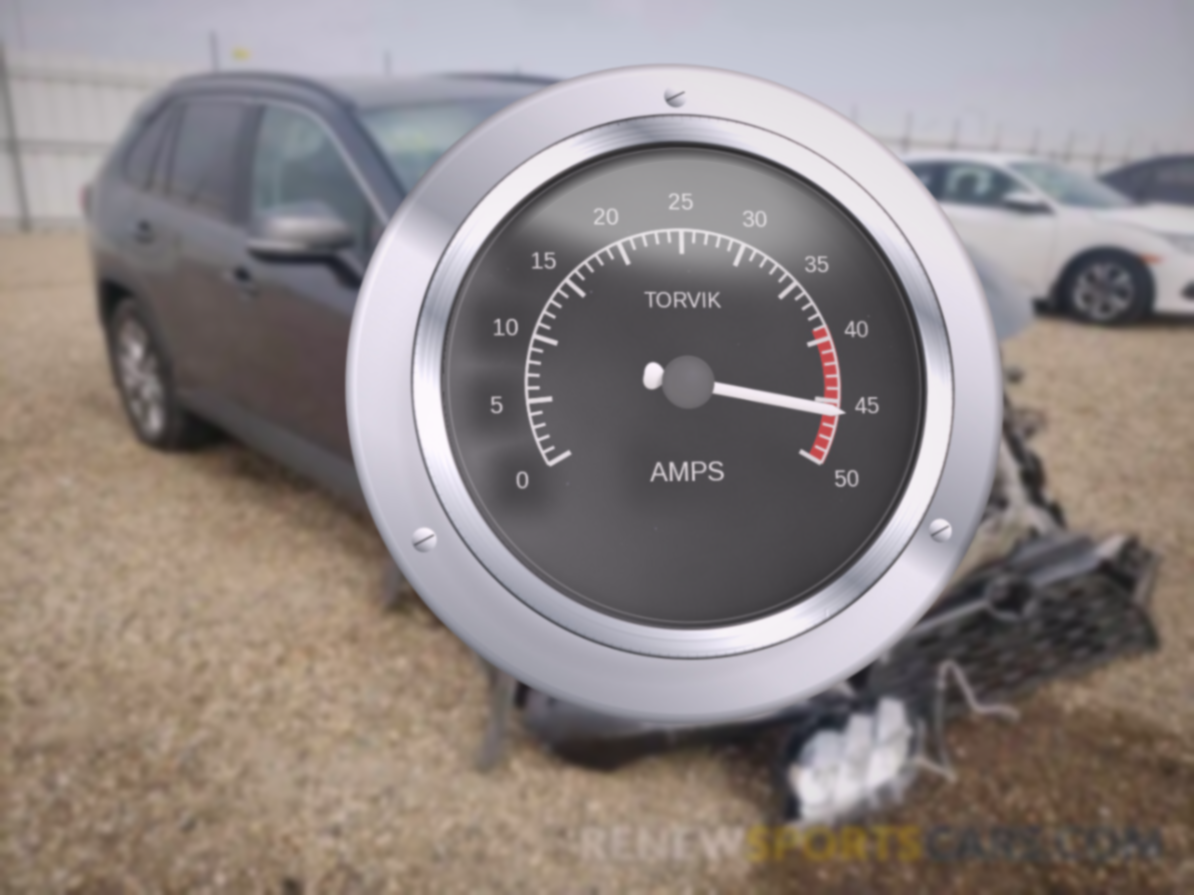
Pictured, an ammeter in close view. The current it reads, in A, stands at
46 A
